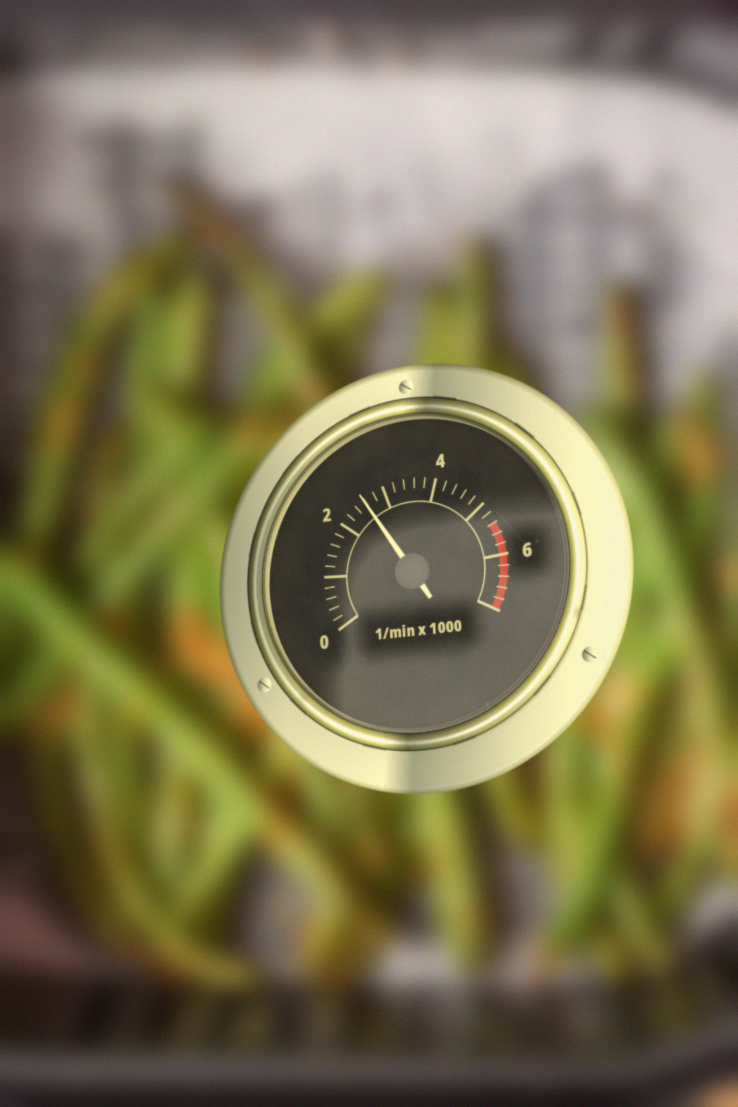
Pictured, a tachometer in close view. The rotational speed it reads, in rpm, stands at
2600 rpm
